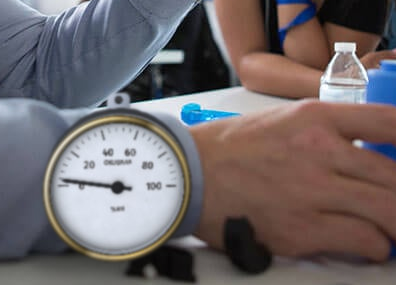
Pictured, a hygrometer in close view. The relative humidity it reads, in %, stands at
4 %
